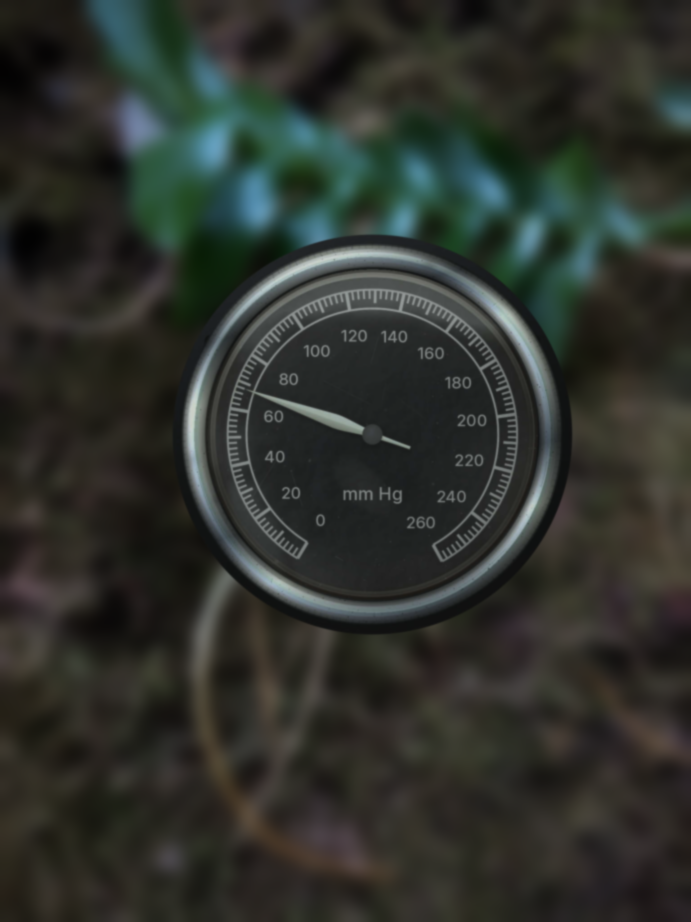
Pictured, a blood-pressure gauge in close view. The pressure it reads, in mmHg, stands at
68 mmHg
